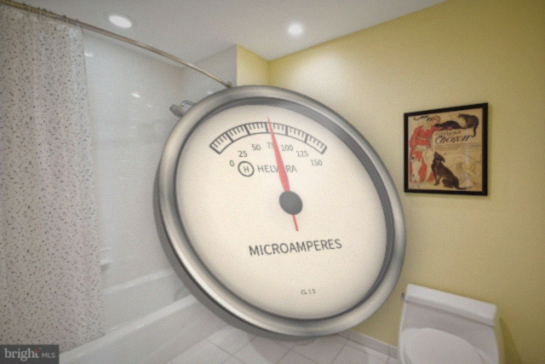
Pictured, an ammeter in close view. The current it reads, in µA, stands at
75 µA
